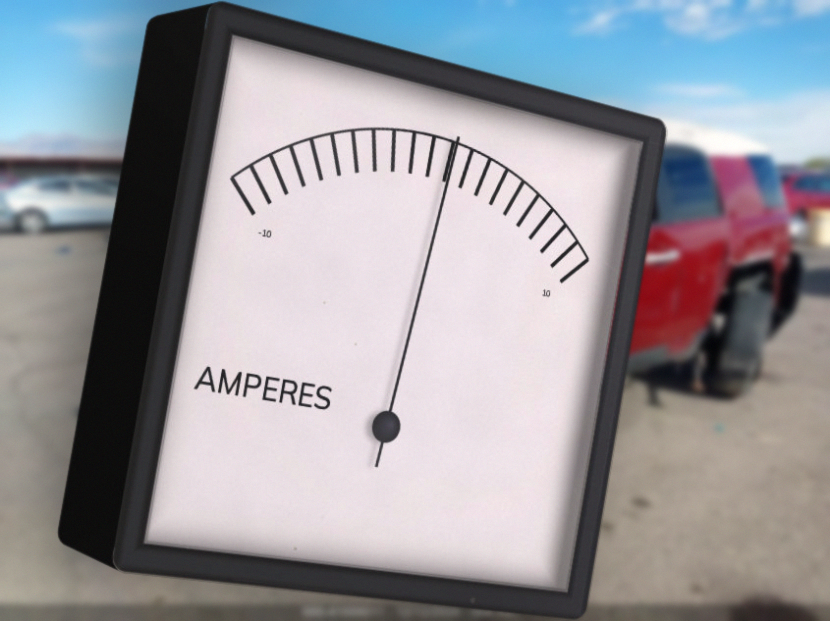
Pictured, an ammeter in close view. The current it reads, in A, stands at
1 A
